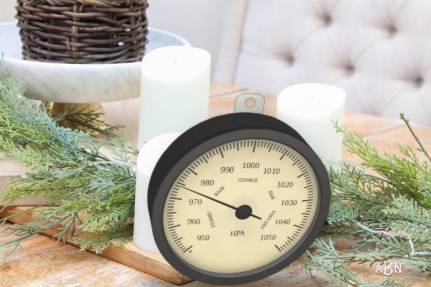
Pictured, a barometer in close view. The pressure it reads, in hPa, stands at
975 hPa
